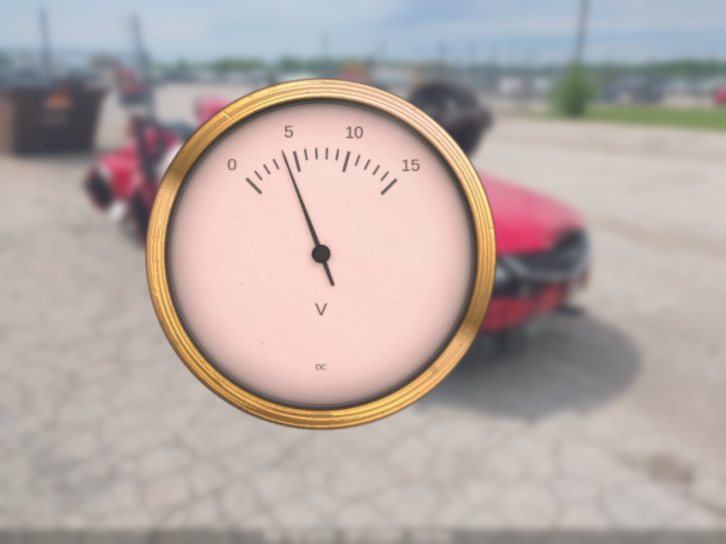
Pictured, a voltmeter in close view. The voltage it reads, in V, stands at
4 V
